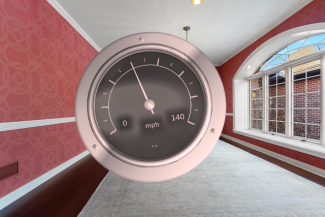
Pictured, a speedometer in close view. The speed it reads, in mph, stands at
60 mph
